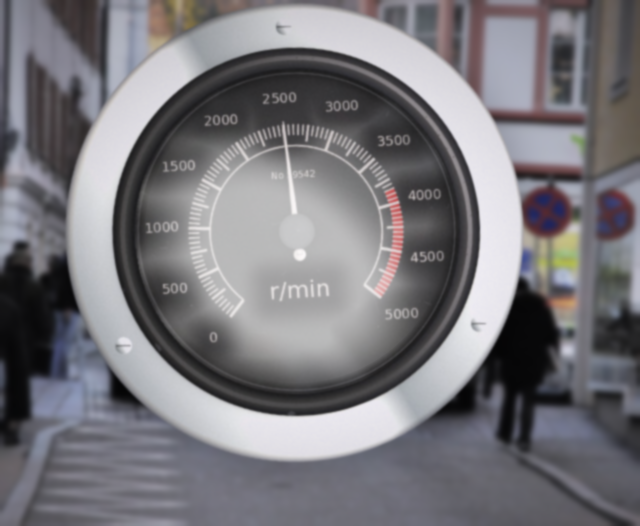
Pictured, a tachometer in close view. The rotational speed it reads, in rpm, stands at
2500 rpm
